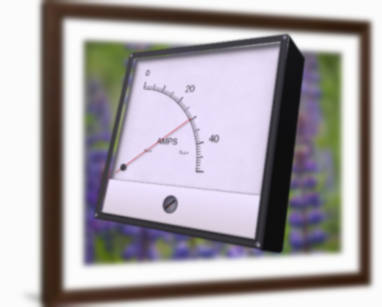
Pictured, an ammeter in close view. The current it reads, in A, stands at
30 A
